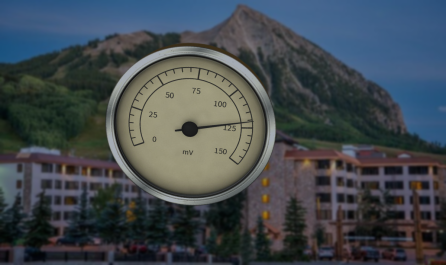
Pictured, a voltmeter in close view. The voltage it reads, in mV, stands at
120 mV
